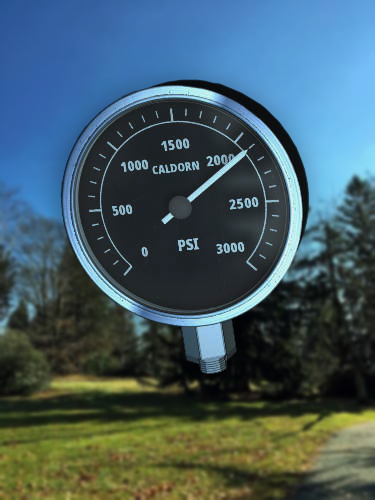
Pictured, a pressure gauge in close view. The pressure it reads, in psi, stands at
2100 psi
